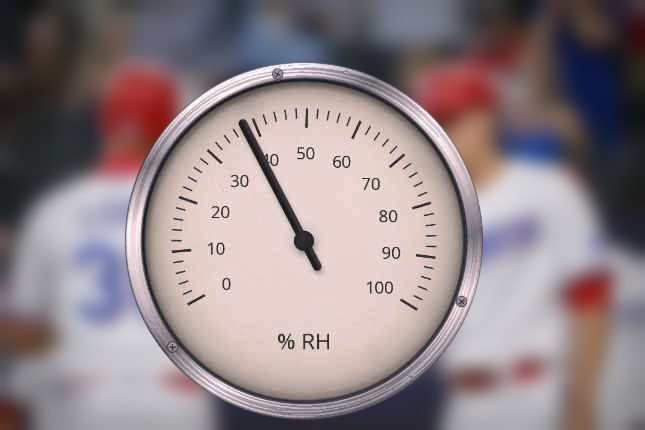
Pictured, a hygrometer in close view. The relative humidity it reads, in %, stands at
38 %
